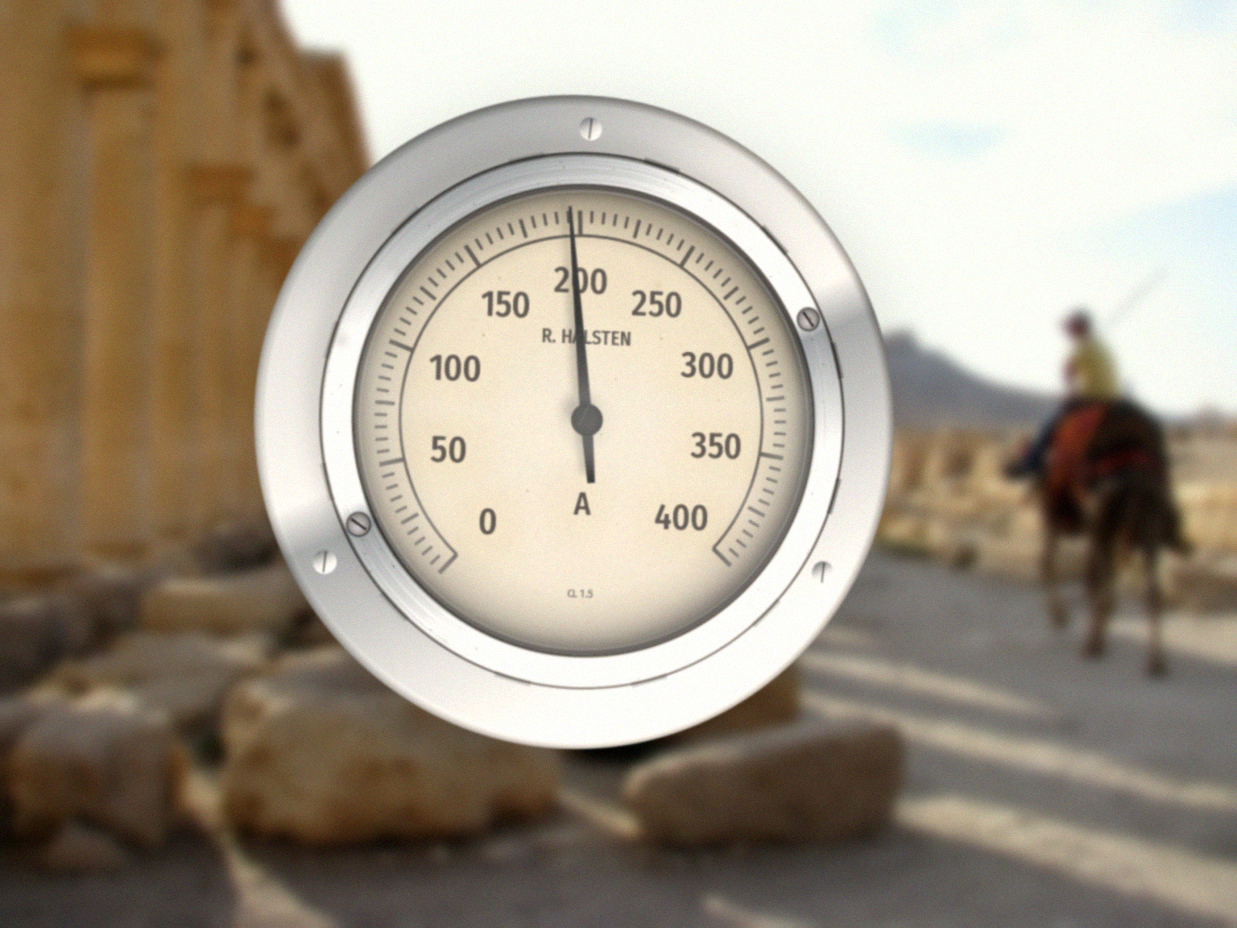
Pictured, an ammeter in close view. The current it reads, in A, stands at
195 A
